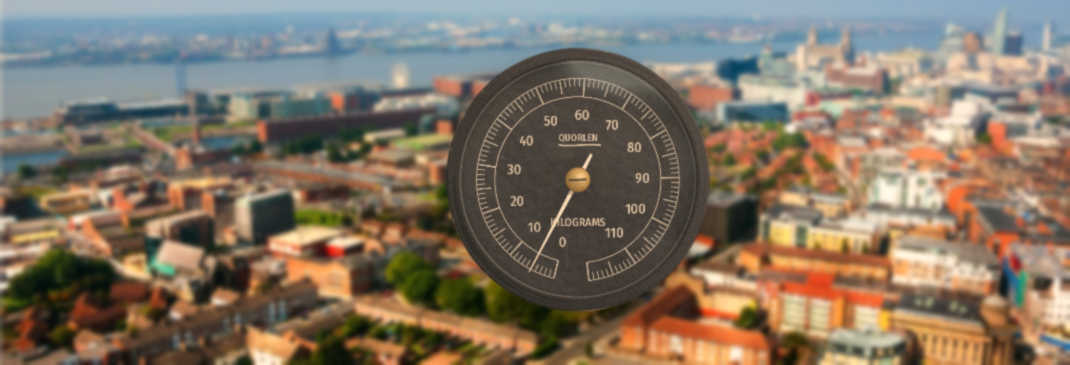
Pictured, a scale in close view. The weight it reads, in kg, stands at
5 kg
